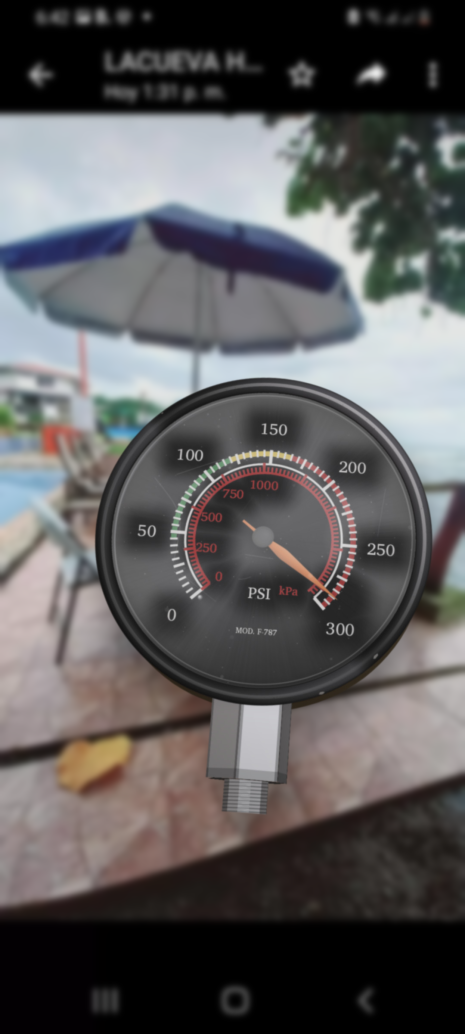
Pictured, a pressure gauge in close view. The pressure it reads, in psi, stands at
290 psi
